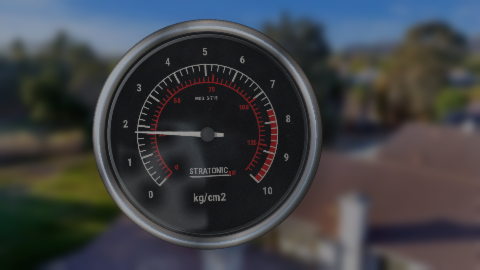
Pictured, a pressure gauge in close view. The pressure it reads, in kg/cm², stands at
1.8 kg/cm²
